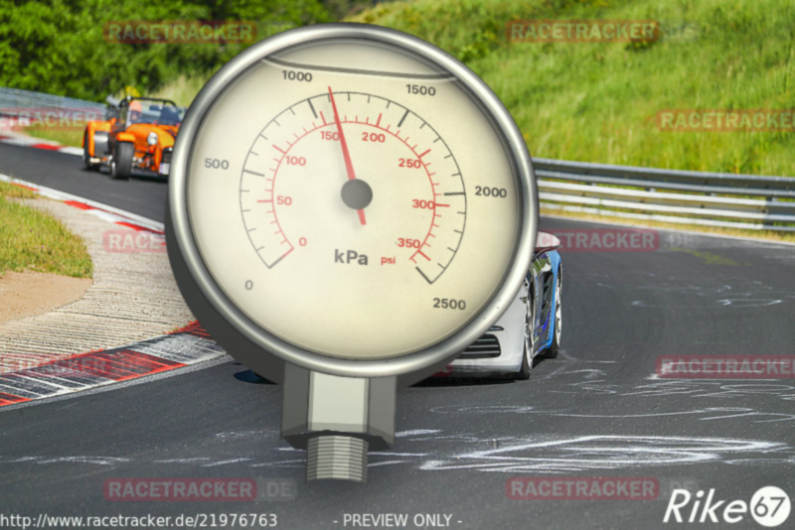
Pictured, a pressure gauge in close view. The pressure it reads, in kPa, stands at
1100 kPa
